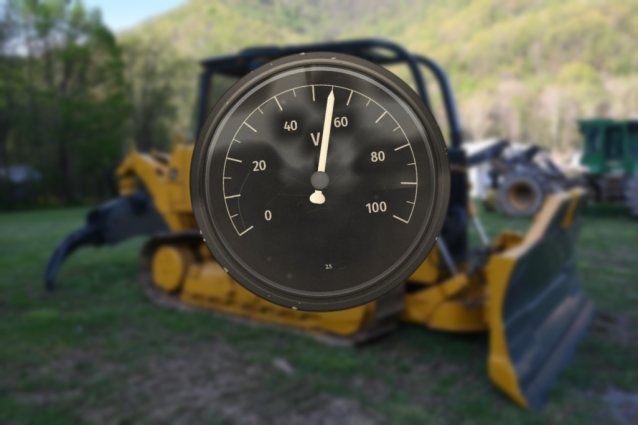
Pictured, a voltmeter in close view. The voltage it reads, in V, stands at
55 V
